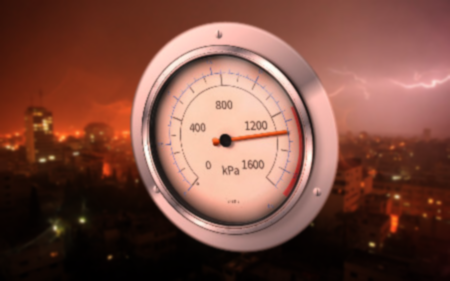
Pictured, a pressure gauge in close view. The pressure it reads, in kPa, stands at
1300 kPa
